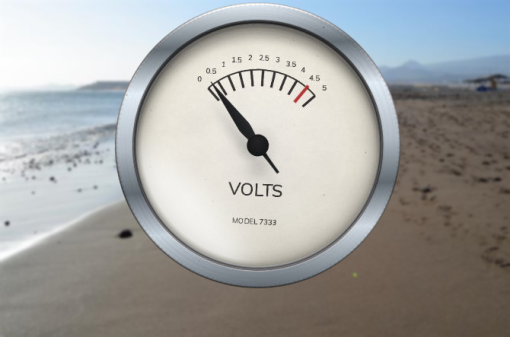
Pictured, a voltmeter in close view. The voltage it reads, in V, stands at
0.25 V
